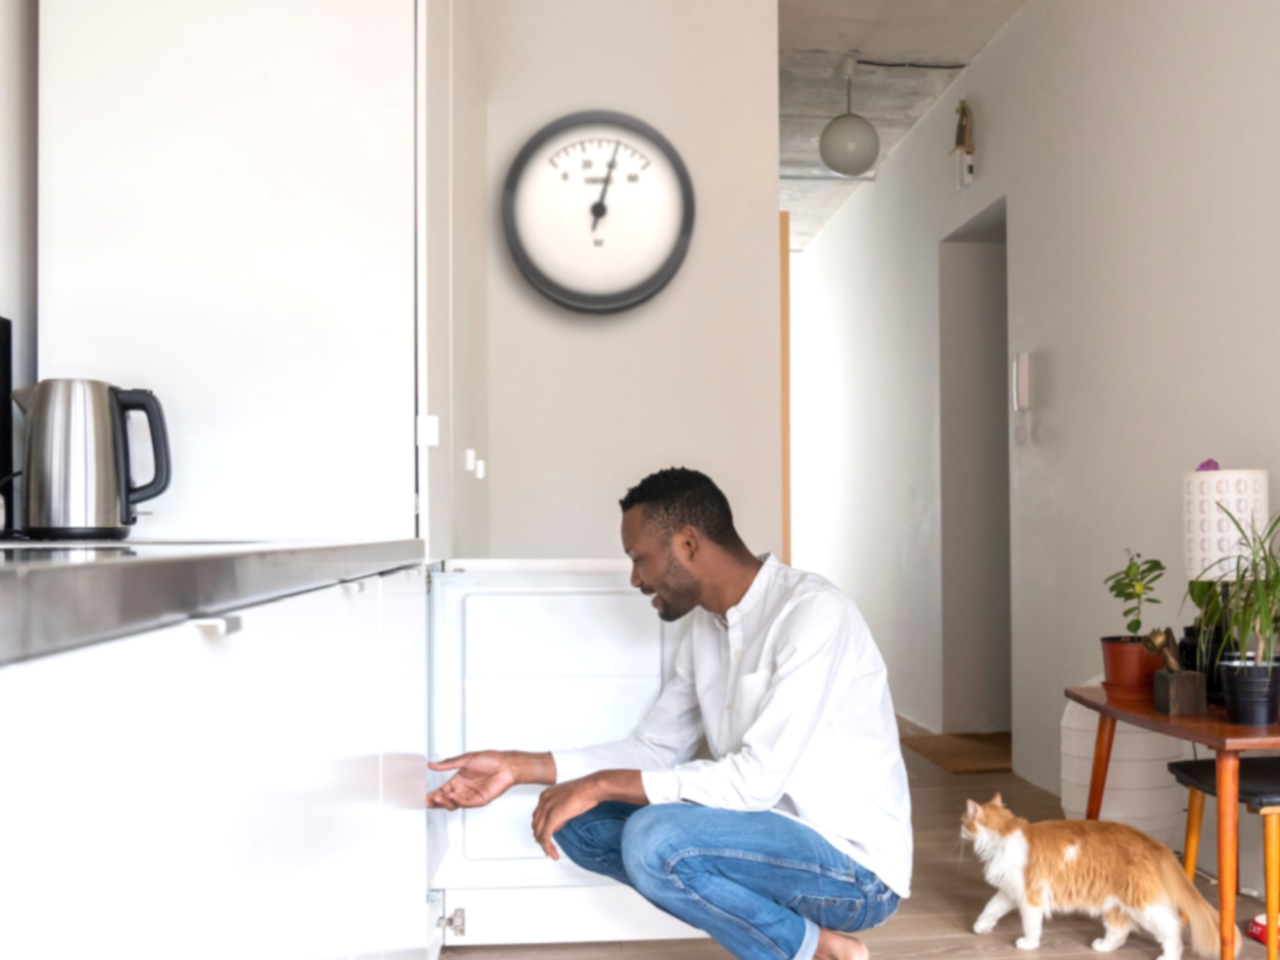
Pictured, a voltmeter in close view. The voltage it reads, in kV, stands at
40 kV
